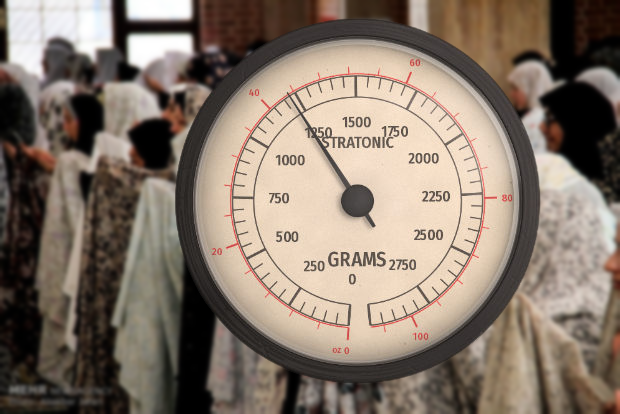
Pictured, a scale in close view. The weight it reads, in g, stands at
1225 g
